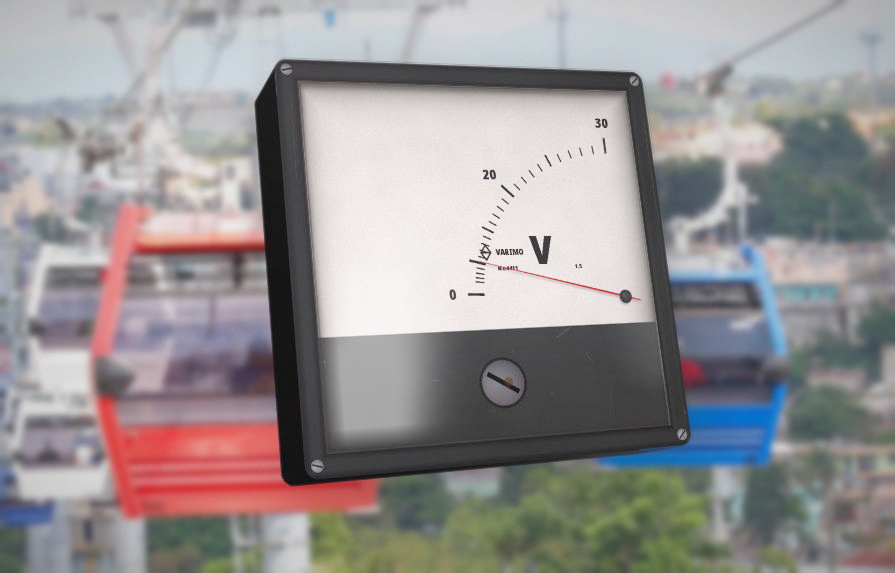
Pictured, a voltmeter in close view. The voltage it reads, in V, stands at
10 V
